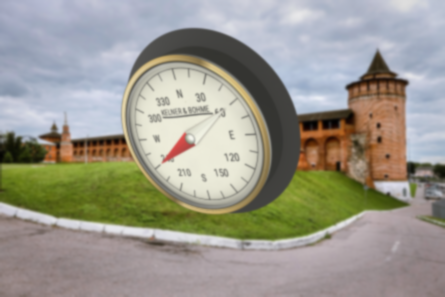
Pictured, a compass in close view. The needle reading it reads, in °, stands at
240 °
